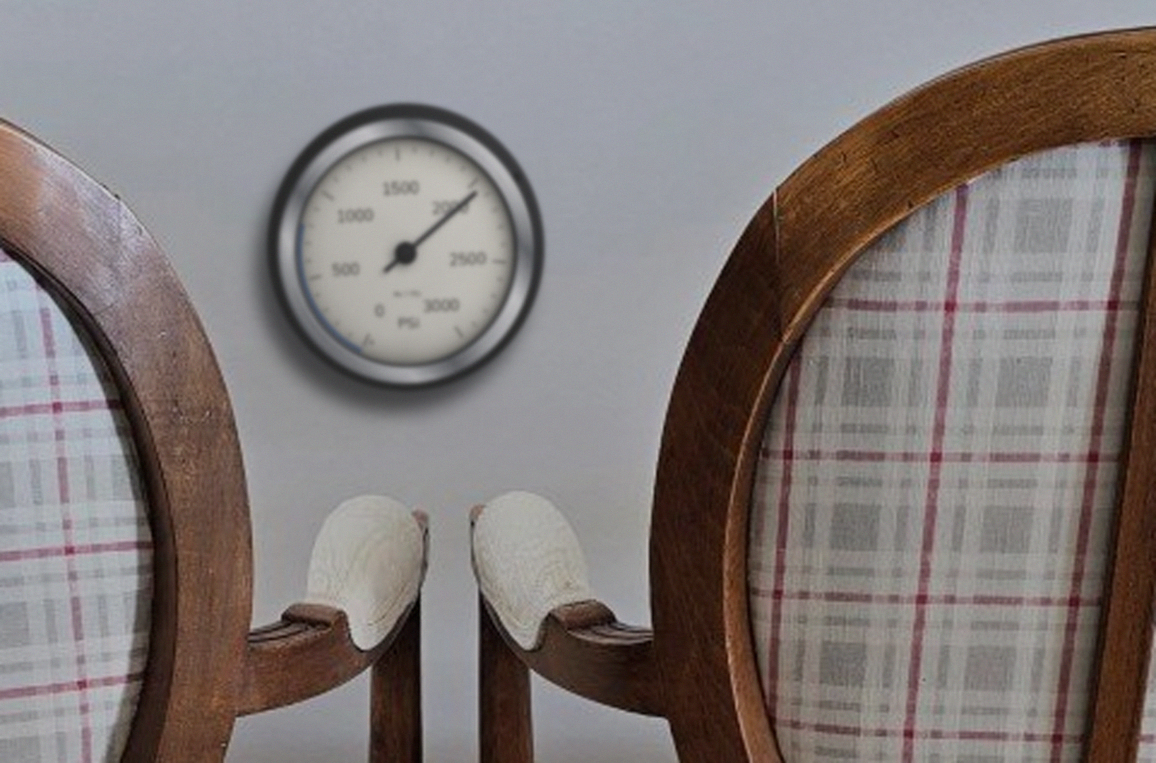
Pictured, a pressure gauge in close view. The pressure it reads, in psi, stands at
2050 psi
